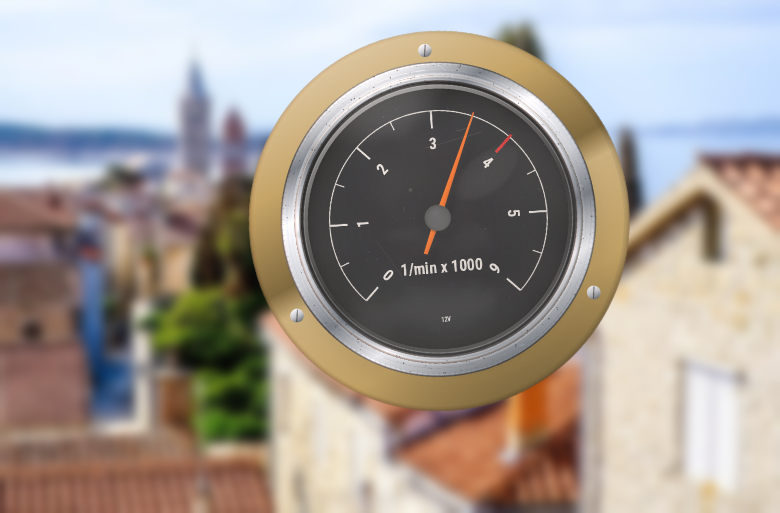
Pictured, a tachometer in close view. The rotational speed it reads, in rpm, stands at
3500 rpm
